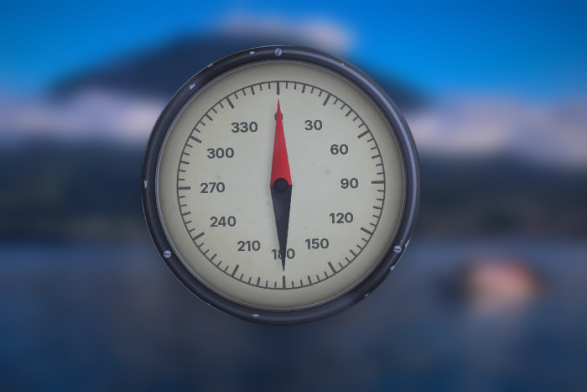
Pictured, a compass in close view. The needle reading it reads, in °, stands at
0 °
